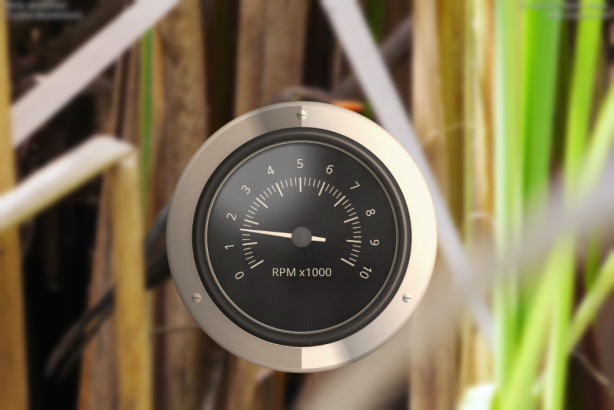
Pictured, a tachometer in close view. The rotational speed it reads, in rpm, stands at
1600 rpm
